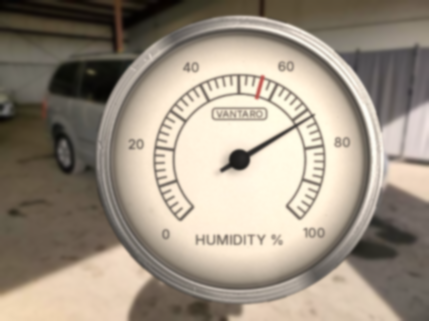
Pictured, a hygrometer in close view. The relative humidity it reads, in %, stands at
72 %
